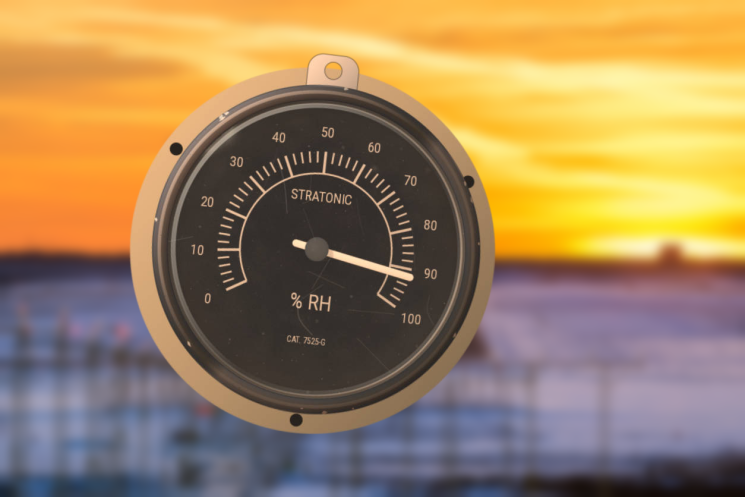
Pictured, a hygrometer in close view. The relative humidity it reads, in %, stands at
92 %
